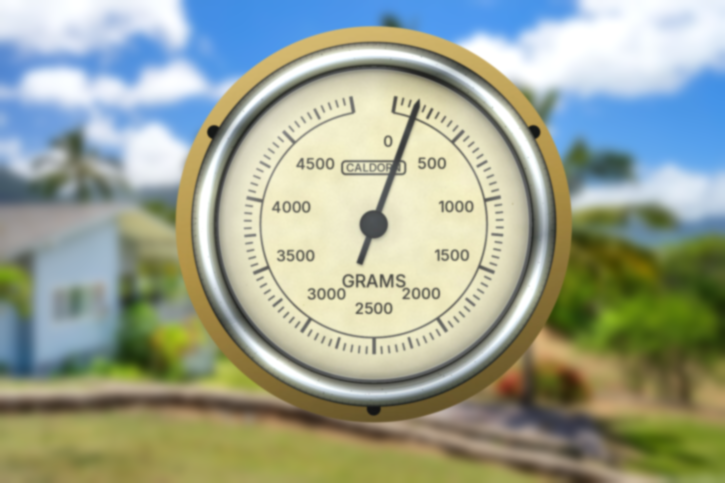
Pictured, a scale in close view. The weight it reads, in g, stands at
150 g
